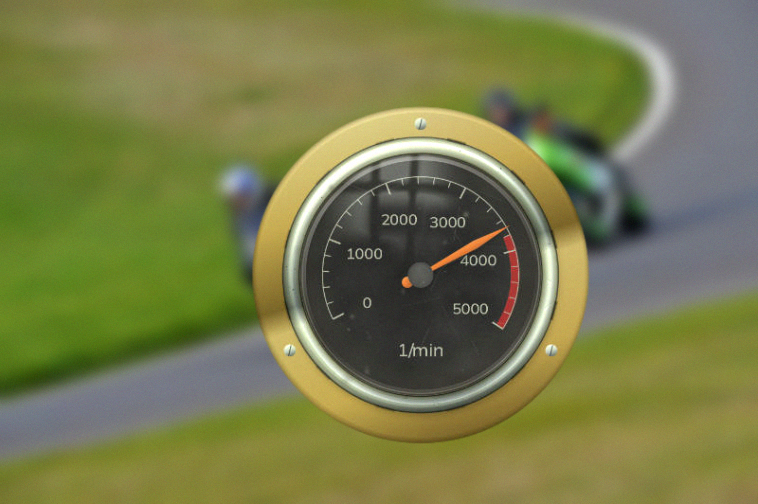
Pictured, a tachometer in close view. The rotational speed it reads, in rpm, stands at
3700 rpm
